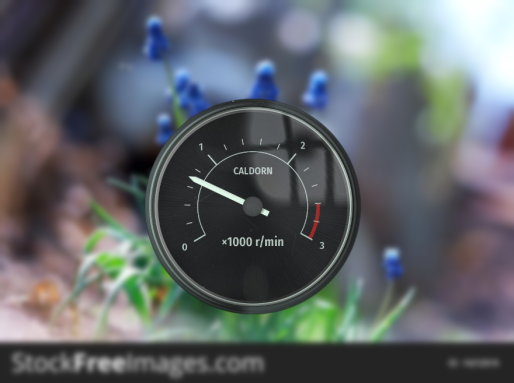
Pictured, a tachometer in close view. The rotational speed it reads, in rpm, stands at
700 rpm
